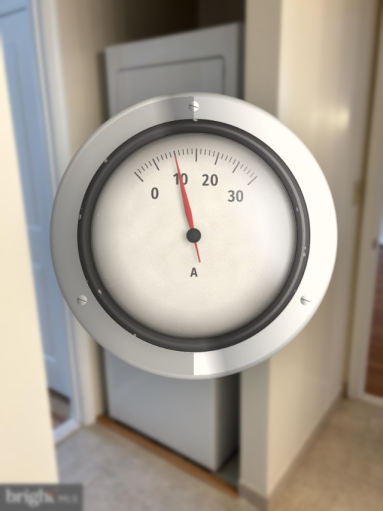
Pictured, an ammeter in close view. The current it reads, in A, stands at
10 A
